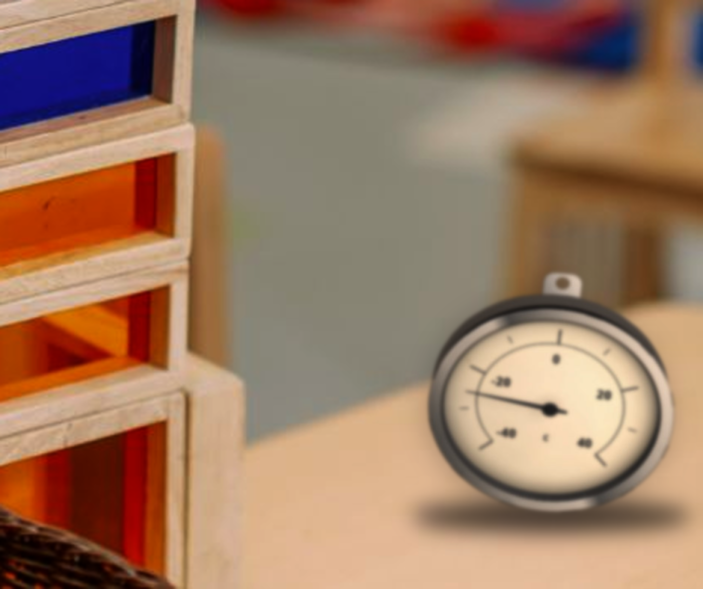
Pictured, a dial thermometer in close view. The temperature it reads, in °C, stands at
-25 °C
